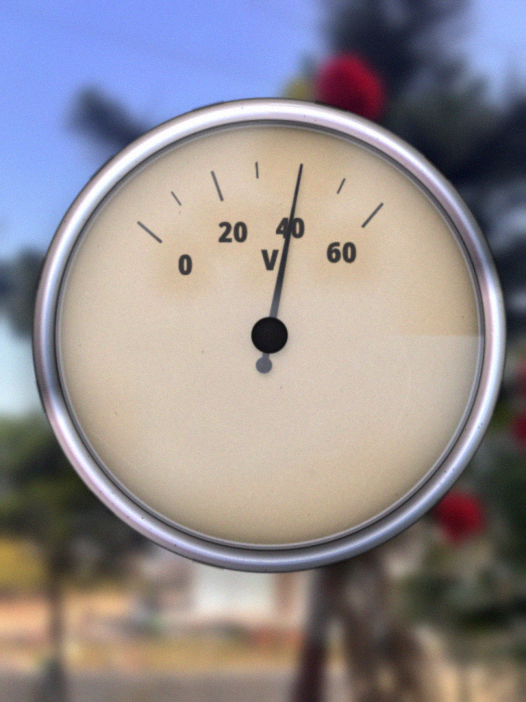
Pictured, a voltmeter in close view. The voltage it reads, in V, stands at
40 V
